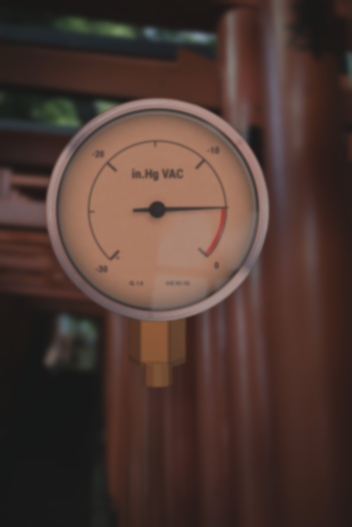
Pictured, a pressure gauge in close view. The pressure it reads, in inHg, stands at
-5 inHg
